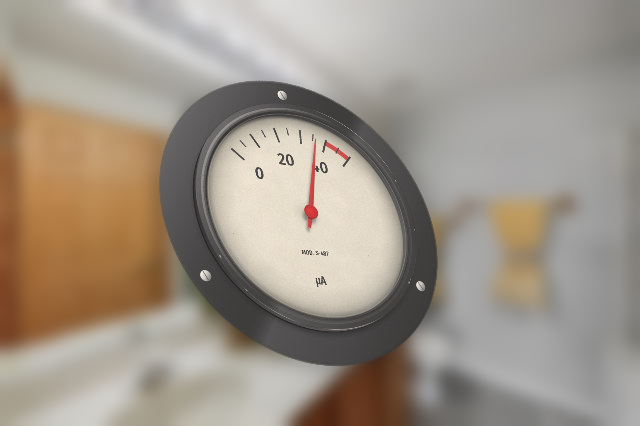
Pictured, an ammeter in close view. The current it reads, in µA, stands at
35 µA
